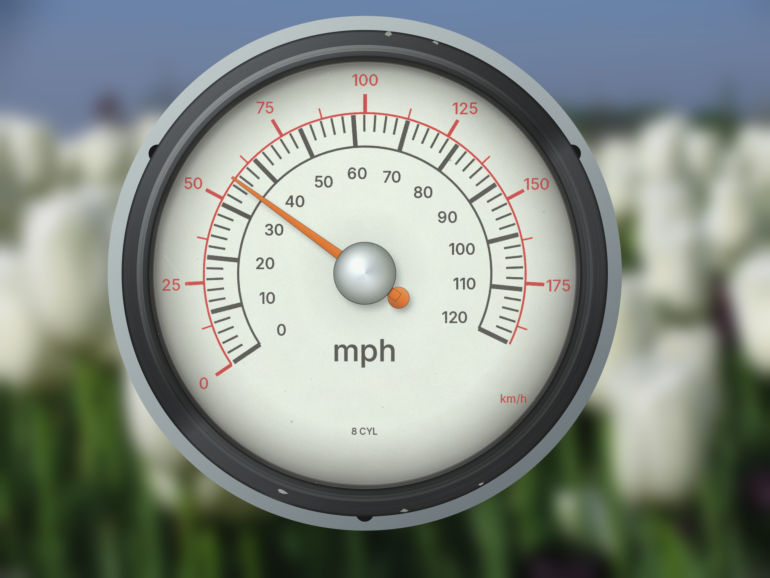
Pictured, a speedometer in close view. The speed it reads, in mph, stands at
35 mph
